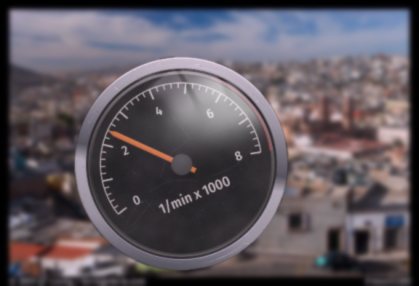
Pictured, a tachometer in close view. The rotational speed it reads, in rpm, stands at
2400 rpm
